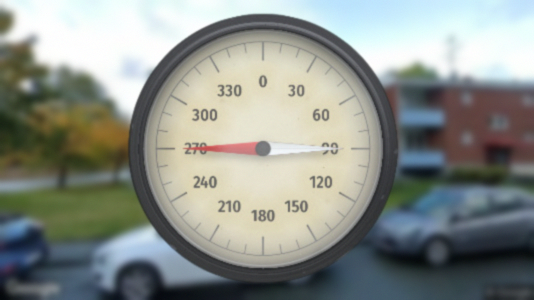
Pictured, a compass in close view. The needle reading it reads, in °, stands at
270 °
